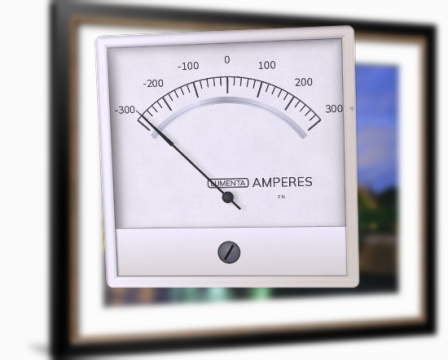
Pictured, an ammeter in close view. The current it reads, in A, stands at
-280 A
